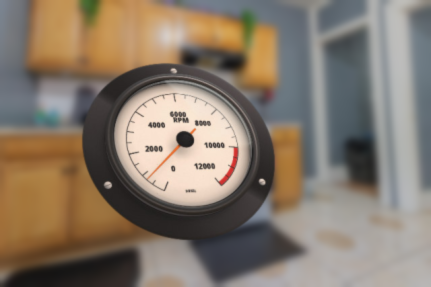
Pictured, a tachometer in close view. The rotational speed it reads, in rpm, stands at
750 rpm
